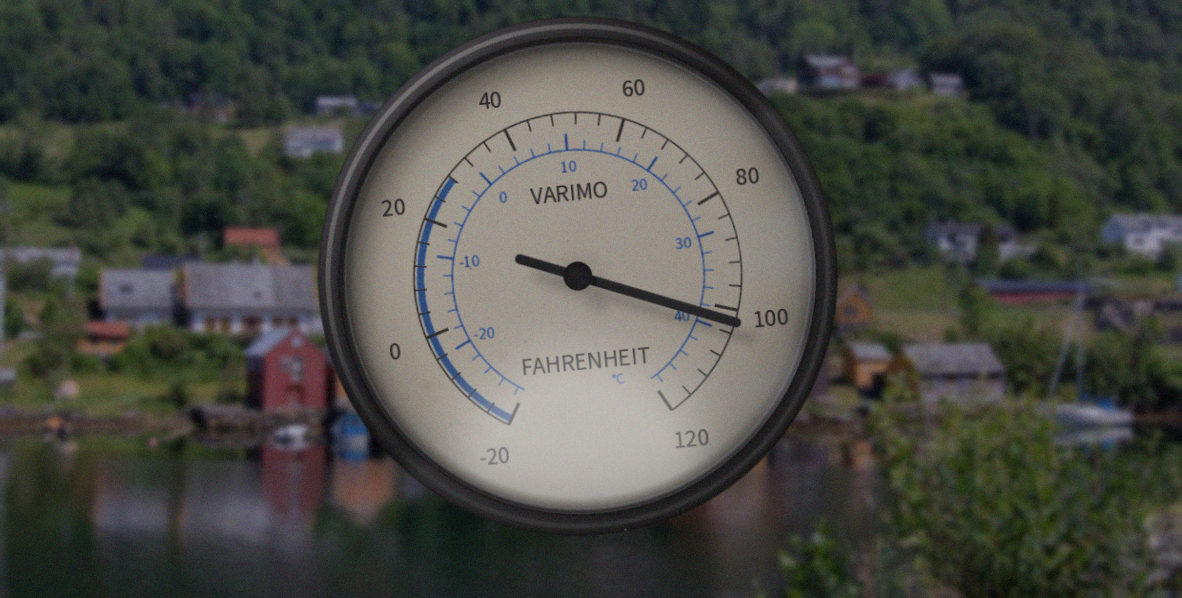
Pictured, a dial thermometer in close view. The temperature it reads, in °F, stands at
102 °F
